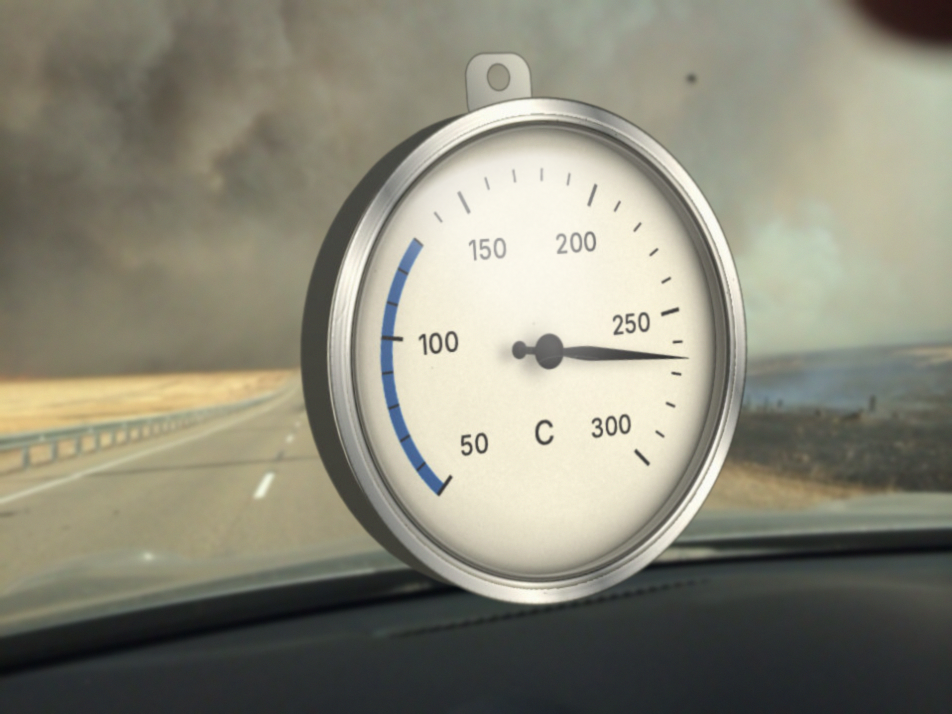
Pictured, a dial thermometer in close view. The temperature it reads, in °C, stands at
265 °C
